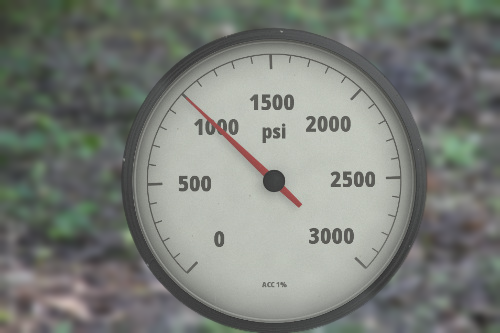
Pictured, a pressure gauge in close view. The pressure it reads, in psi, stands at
1000 psi
